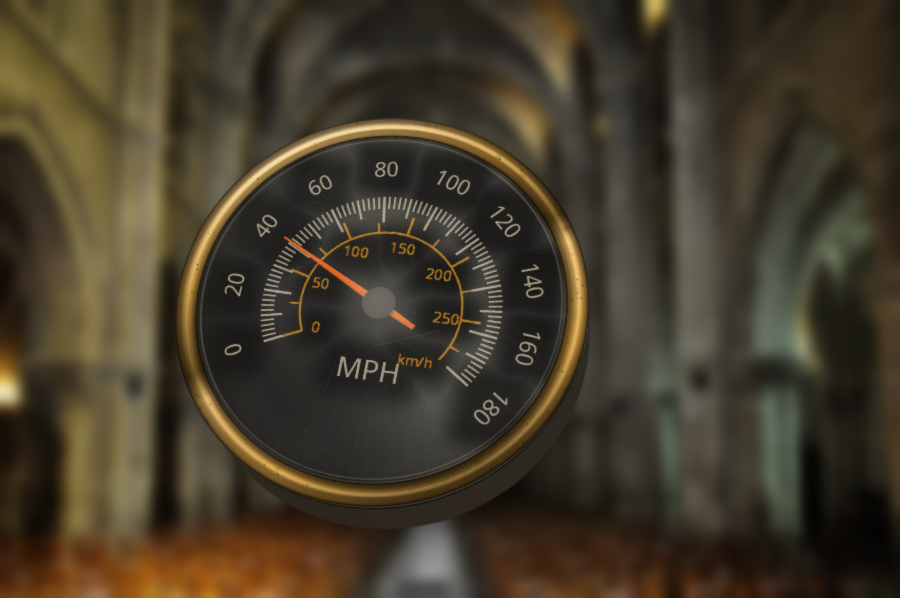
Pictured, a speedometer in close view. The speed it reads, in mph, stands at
40 mph
